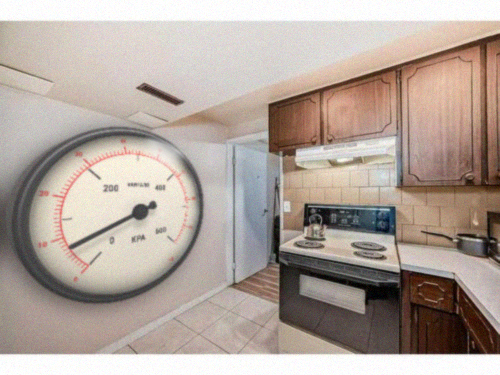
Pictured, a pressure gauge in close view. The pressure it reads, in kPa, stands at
50 kPa
